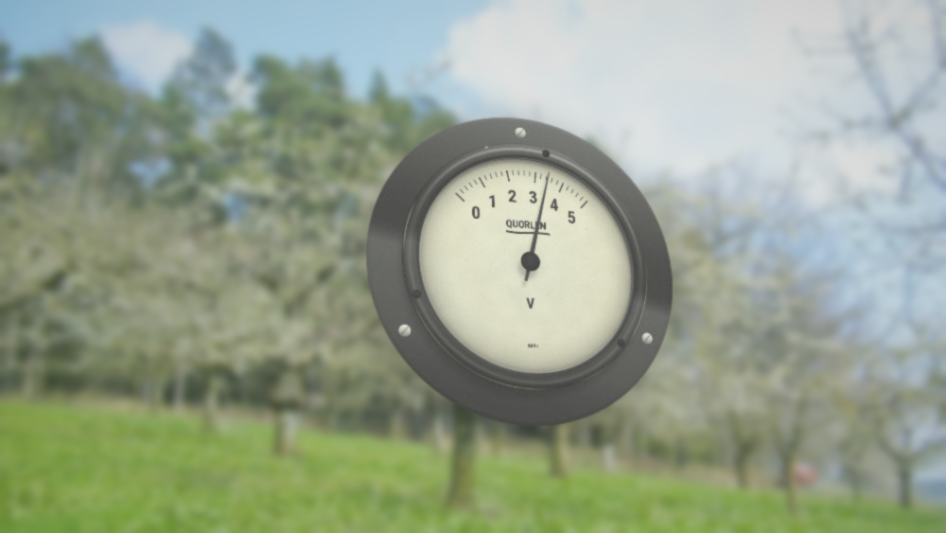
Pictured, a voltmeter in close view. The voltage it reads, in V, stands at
3.4 V
